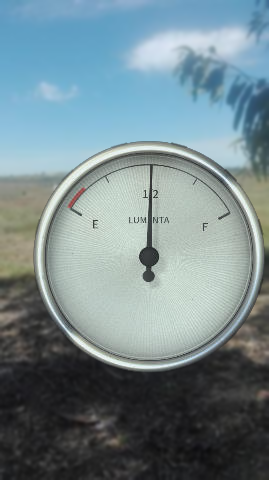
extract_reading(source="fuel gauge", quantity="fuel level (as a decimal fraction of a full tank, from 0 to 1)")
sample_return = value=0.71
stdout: value=0.5
